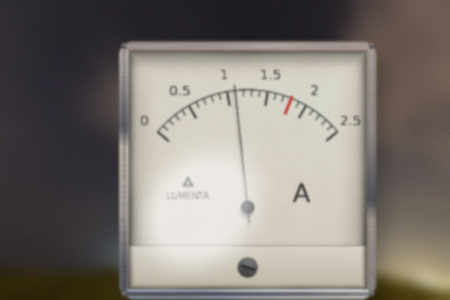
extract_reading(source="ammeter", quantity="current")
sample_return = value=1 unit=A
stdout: value=1.1 unit=A
